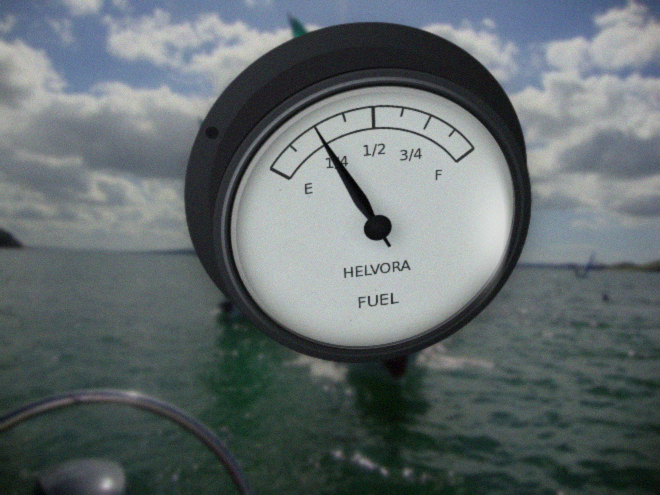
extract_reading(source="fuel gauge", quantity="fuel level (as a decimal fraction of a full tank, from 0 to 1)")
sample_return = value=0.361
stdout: value=0.25
